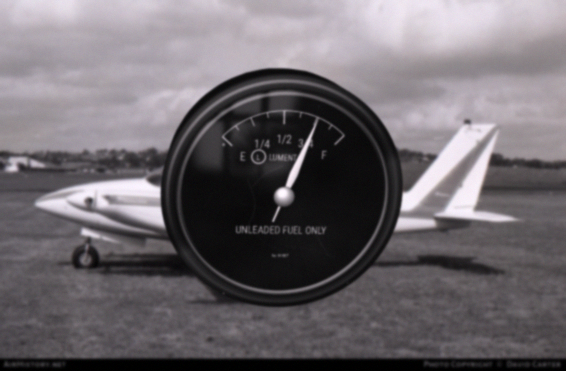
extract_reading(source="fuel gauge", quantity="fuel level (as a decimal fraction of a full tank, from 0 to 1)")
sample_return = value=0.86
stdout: value=0.75
